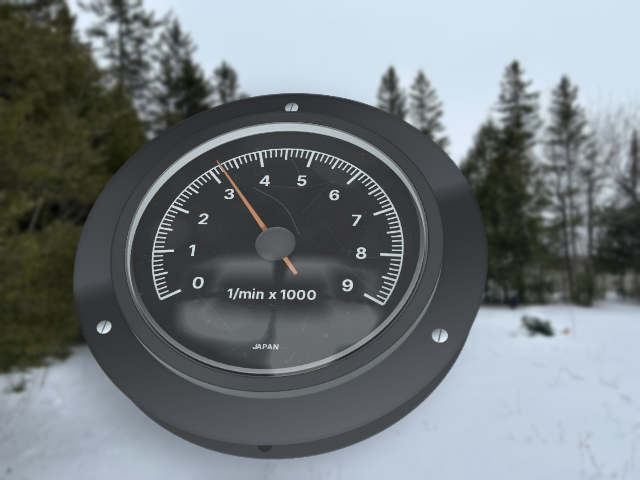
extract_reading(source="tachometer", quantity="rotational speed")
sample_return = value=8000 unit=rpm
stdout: value=3200 unit=rpm
